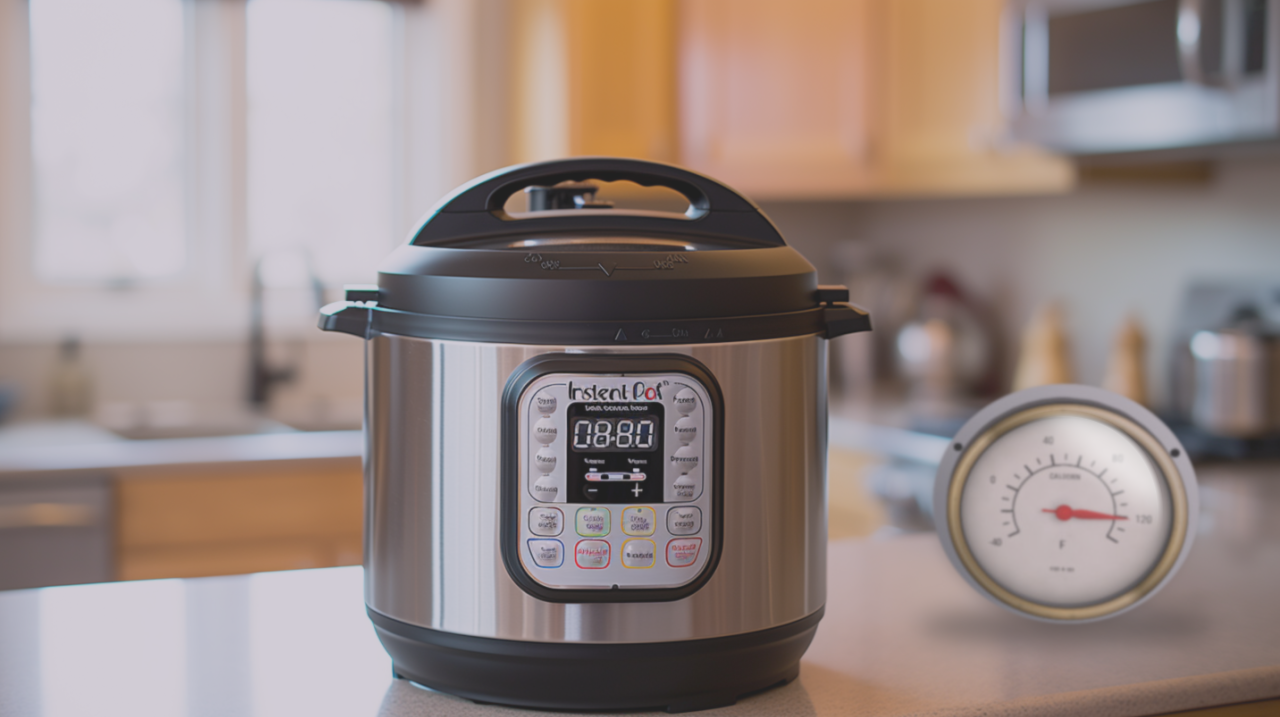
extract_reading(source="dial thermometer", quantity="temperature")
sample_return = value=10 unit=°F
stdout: value=120 unit=°F
